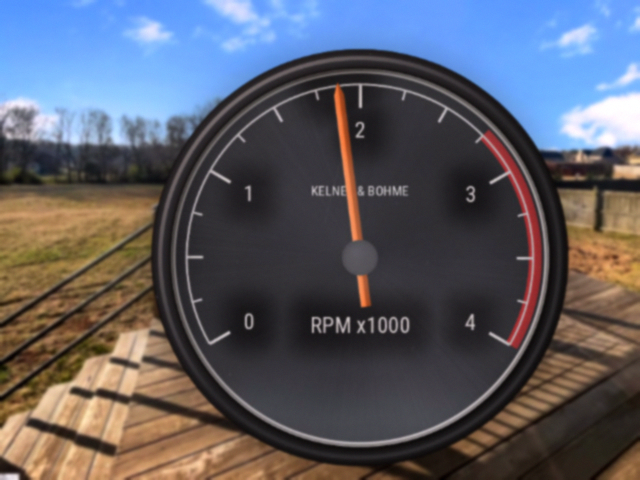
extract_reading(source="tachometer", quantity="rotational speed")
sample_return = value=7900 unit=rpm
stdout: value=1875 unit=rpm
